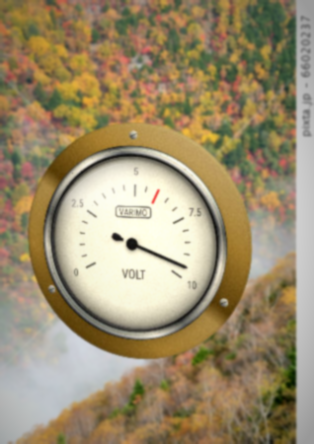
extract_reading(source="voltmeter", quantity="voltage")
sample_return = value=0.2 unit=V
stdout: value=9.5 unit=V
